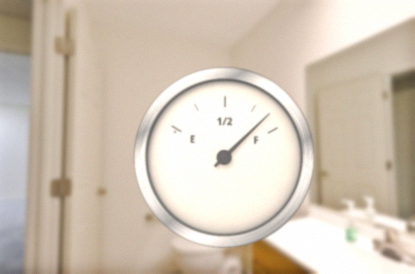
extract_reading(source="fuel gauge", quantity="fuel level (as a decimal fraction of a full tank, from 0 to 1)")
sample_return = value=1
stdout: value=0.875
